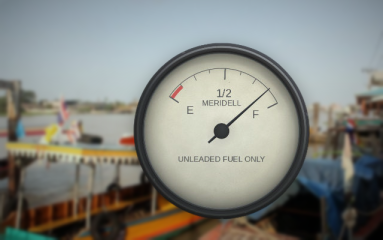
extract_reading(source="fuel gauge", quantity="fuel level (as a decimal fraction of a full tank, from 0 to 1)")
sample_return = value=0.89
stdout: value=0.875
